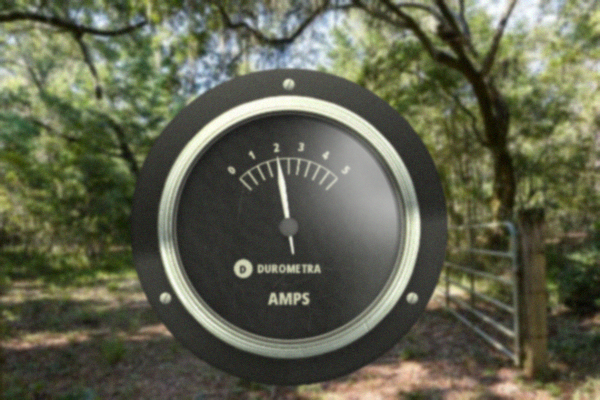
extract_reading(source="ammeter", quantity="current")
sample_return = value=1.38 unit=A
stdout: value=2 unit=A
